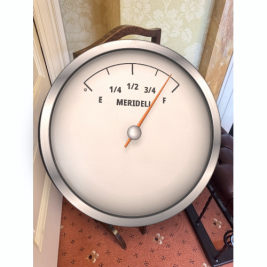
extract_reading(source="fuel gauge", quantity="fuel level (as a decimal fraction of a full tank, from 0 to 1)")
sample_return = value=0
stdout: value=0.875
